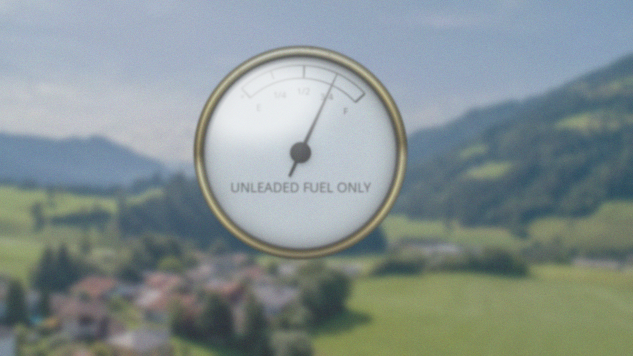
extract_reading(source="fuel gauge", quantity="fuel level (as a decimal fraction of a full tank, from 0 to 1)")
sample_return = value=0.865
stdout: value=0.75
